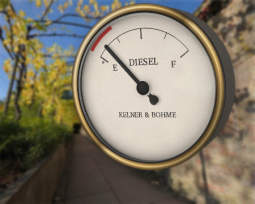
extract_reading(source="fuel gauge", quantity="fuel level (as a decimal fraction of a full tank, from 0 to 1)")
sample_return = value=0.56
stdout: value=0.125
